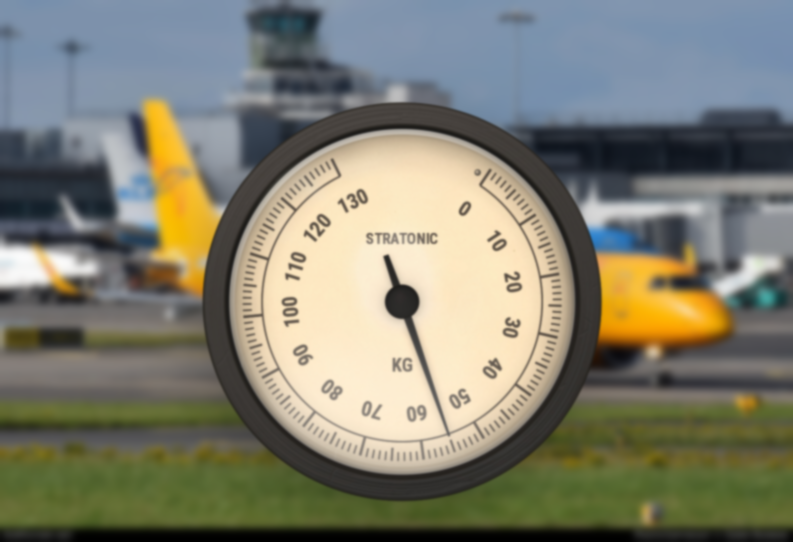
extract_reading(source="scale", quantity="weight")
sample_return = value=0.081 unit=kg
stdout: value=55 unit=kg
